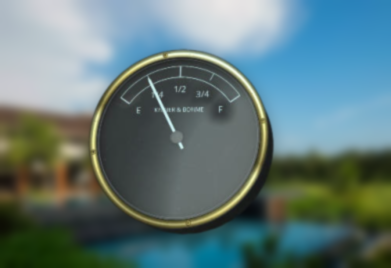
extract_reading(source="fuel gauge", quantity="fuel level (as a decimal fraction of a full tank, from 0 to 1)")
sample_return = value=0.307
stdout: value=0.25
